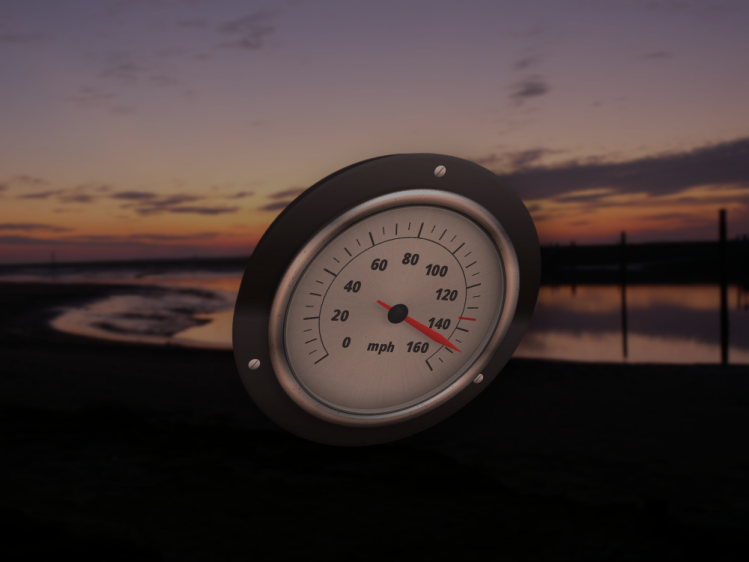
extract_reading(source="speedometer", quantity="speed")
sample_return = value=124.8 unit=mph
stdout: value=147.5 unit=mph
